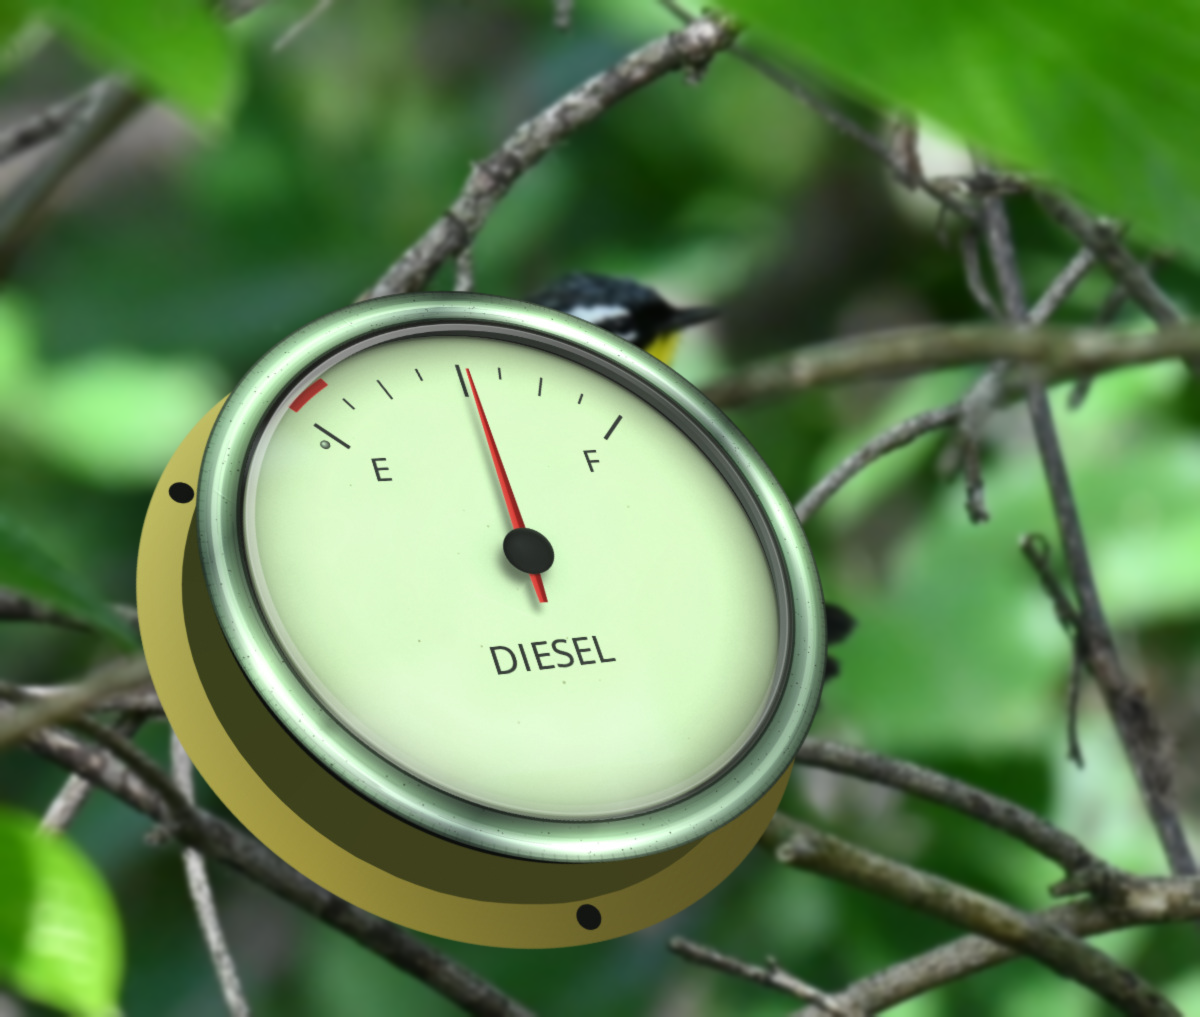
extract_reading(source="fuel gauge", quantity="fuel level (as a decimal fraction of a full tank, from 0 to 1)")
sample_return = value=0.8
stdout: value=0.5
